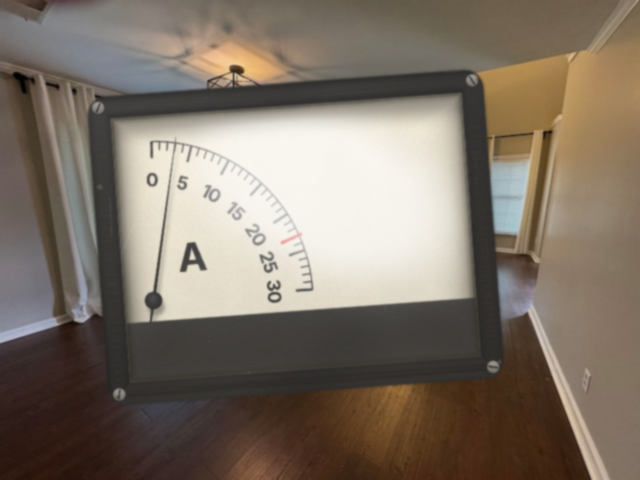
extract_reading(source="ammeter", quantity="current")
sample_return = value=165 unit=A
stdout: value=3 unit=A
